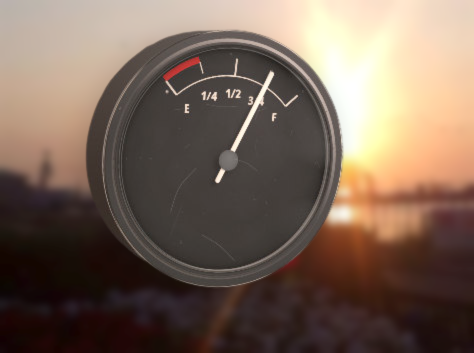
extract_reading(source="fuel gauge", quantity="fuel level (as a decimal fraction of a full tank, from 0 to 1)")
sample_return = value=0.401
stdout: value=0.75
